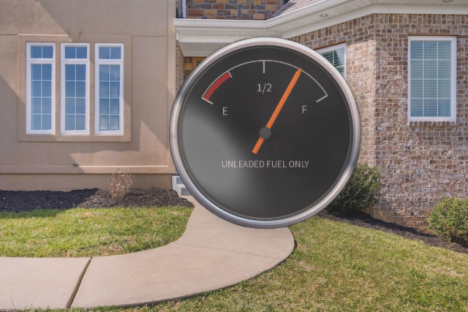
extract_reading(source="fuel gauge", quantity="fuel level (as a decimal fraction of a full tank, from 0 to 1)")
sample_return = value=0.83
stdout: value=0.75
